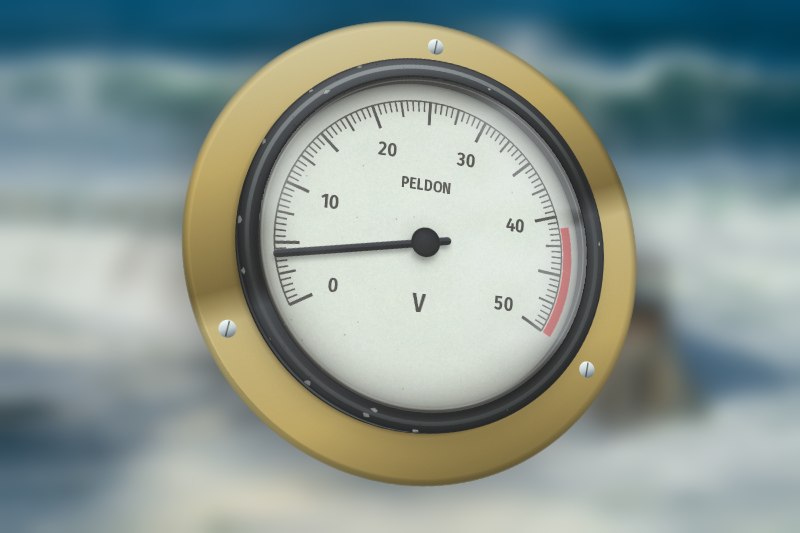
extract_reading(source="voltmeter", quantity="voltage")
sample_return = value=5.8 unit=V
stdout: value=4 unit=V
